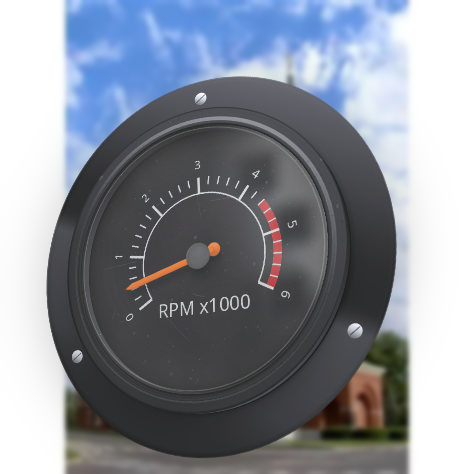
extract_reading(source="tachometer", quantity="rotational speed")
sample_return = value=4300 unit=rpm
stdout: value=400 unit=rpm
